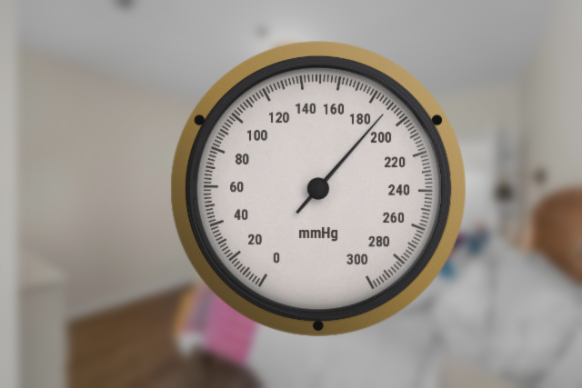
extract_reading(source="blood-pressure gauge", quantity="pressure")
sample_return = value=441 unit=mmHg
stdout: value=190 unit=mmHg
